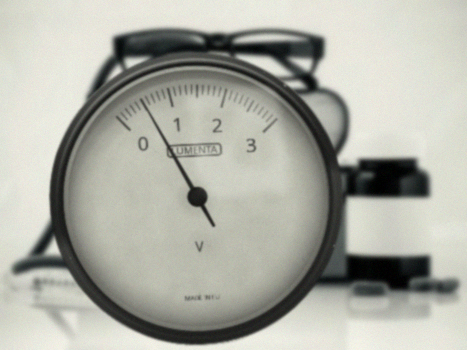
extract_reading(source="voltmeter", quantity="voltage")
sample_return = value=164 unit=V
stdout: value=0.5 unit=V
